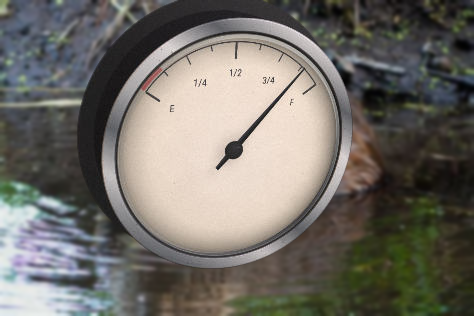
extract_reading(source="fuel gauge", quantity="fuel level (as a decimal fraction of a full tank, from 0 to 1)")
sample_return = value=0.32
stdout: value=0.875
